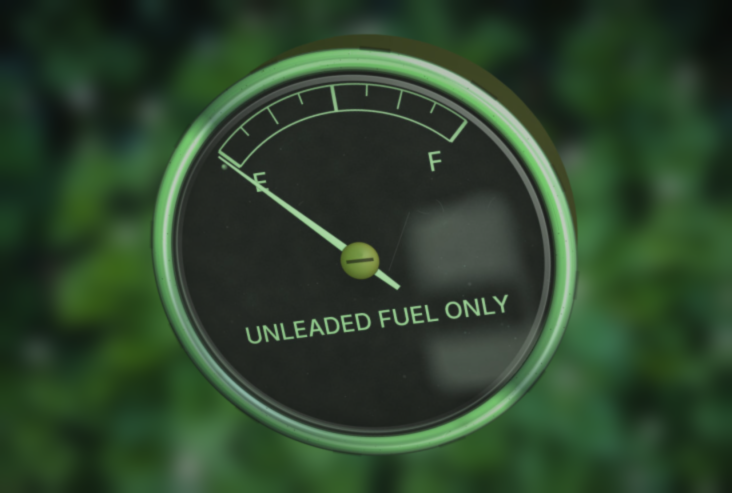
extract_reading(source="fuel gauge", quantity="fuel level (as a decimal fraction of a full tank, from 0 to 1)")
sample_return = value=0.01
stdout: value=0
